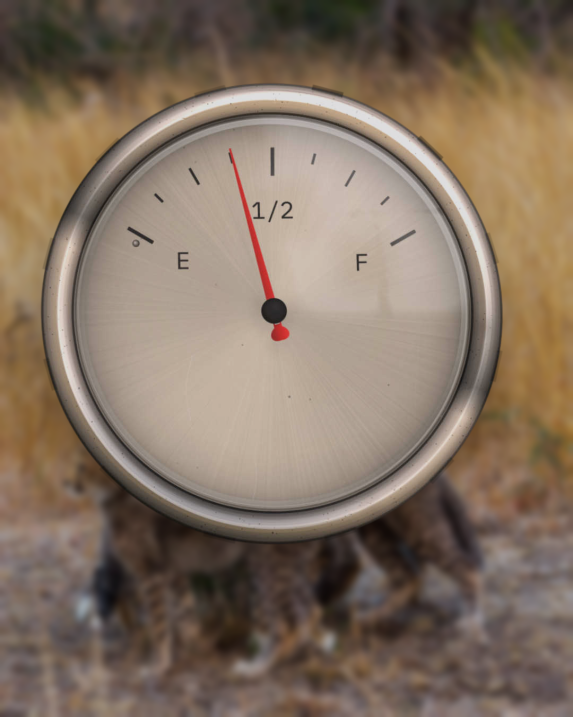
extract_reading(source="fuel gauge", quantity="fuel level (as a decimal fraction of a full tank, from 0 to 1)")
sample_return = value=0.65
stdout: value=0.375
